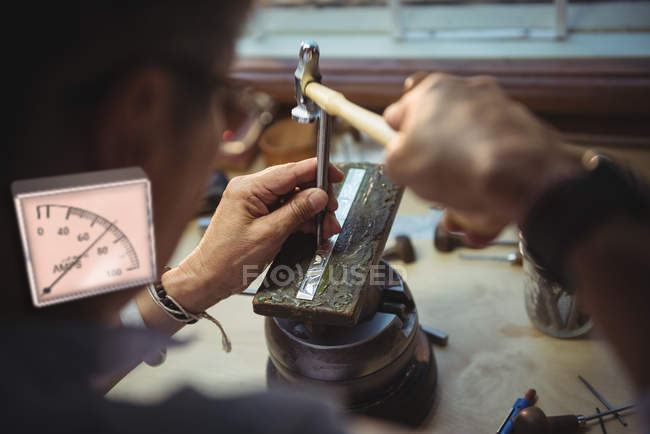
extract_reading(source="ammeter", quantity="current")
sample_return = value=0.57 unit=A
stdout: value=70 unit=A
